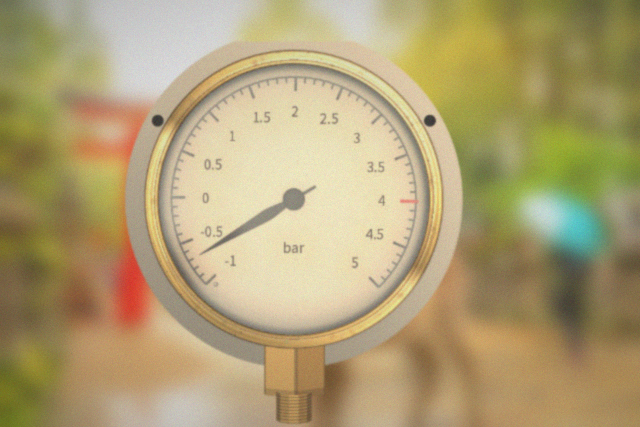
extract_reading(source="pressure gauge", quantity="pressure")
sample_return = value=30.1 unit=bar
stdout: value=-0.7 unit=bar
